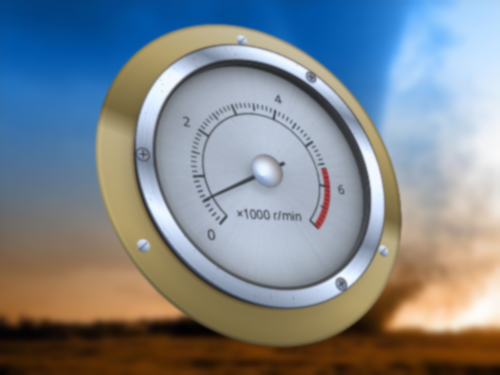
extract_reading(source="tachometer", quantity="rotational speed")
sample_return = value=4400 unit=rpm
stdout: value=500 unit=rpm
